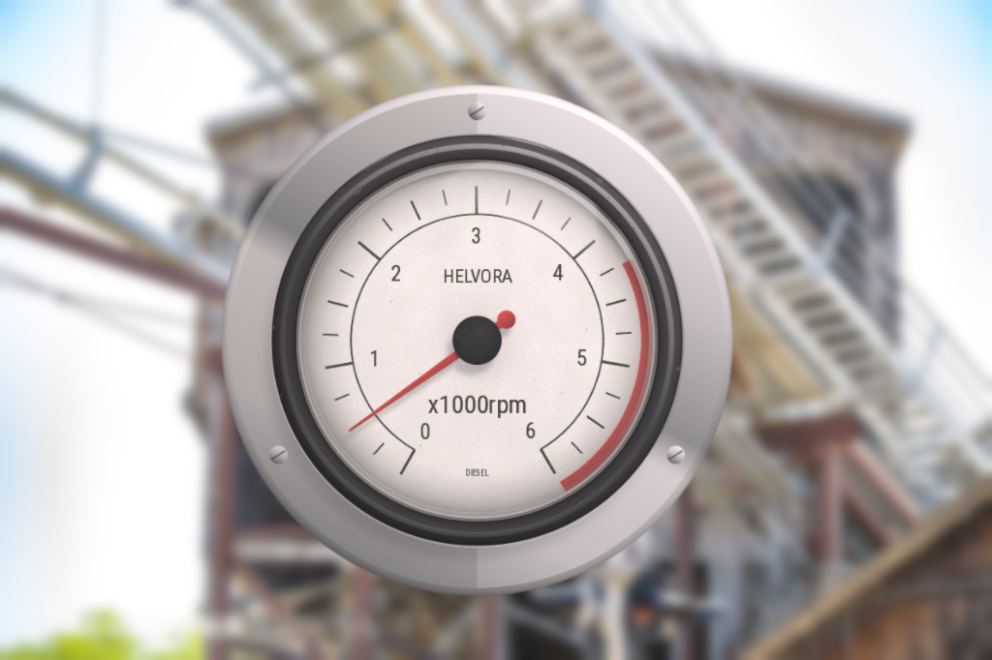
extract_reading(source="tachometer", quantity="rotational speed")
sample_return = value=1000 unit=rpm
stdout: value=500 unit=rpm
